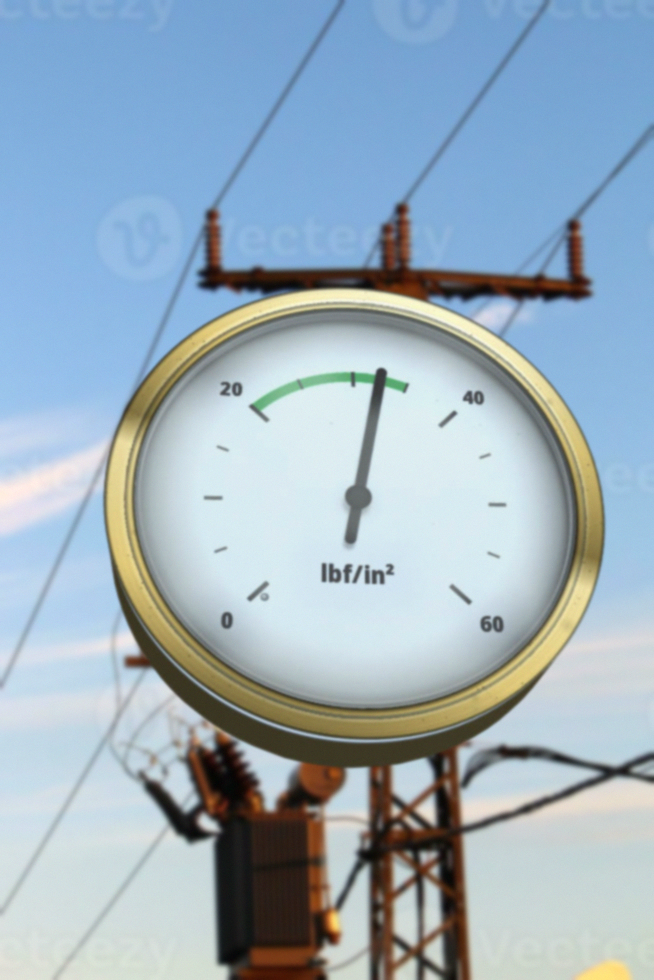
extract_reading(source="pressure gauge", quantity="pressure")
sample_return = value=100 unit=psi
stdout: value=32.5 unit=psi
